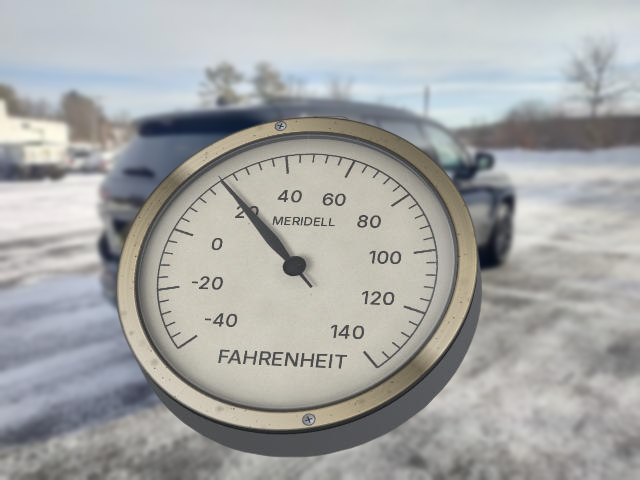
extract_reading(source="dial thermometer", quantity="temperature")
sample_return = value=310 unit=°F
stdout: value=20 unit=°F
